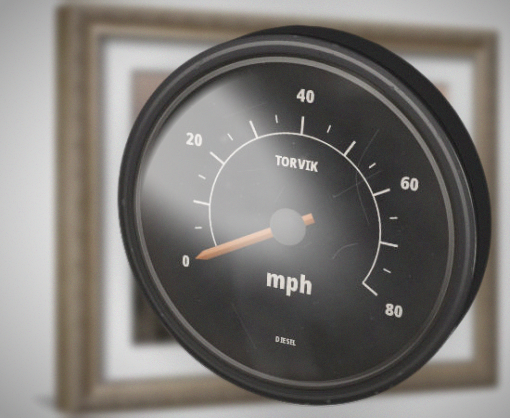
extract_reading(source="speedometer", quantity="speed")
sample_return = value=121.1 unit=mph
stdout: value=0 unit=mph
